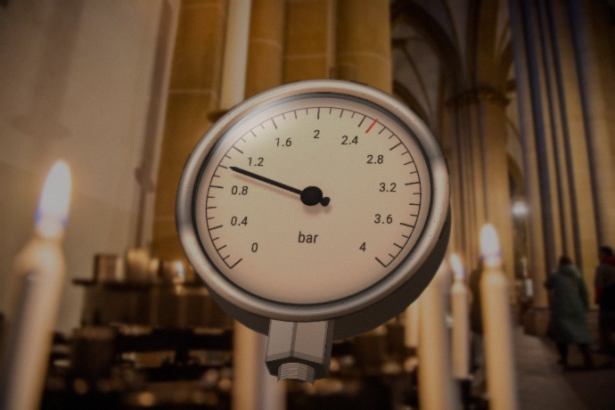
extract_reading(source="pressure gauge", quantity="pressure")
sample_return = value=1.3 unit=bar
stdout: value=1 unit=bar
